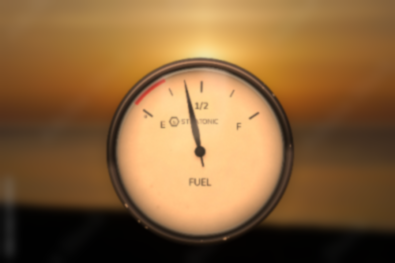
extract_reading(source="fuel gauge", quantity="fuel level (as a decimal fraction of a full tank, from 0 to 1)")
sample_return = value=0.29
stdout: value=0.375
